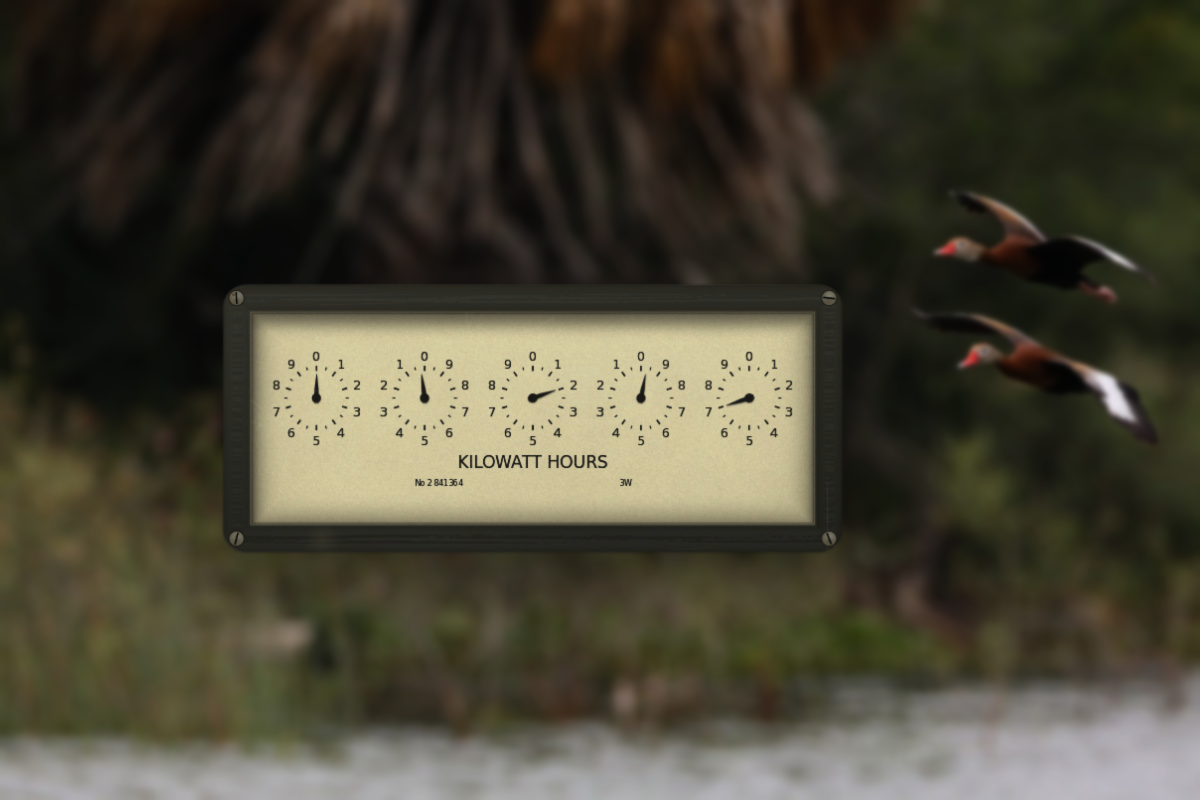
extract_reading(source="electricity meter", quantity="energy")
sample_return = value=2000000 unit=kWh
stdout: value=197 unit=kWh
